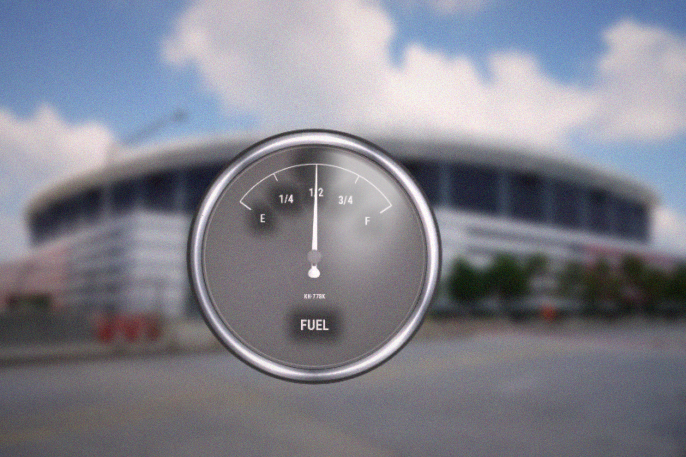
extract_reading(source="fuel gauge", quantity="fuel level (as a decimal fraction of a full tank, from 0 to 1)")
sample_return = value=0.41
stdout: value=0.5
